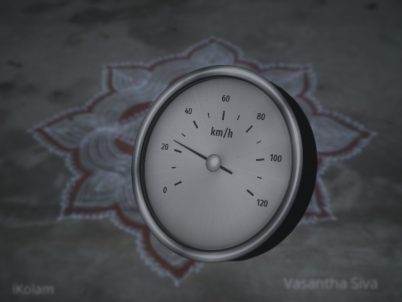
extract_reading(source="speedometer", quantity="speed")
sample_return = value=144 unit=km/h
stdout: value=25 unit=km/h
